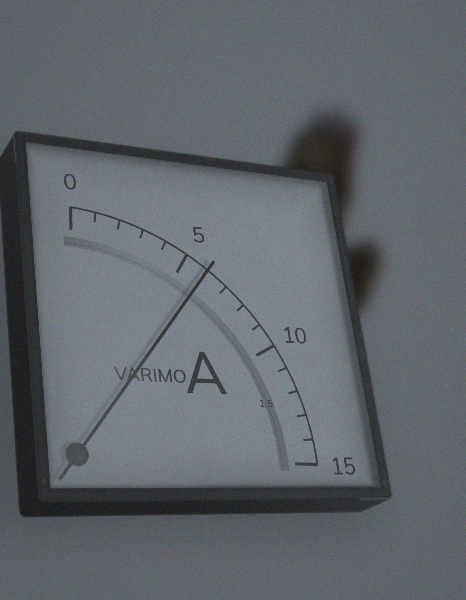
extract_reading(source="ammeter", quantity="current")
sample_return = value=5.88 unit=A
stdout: value=6 unit=A
